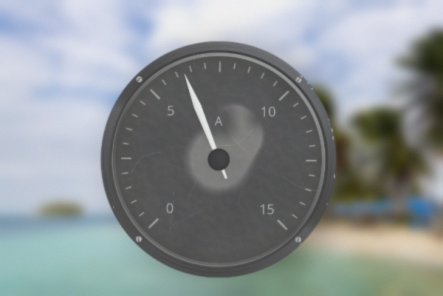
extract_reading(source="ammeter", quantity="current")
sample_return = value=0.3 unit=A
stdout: value=6.25 unit=A
